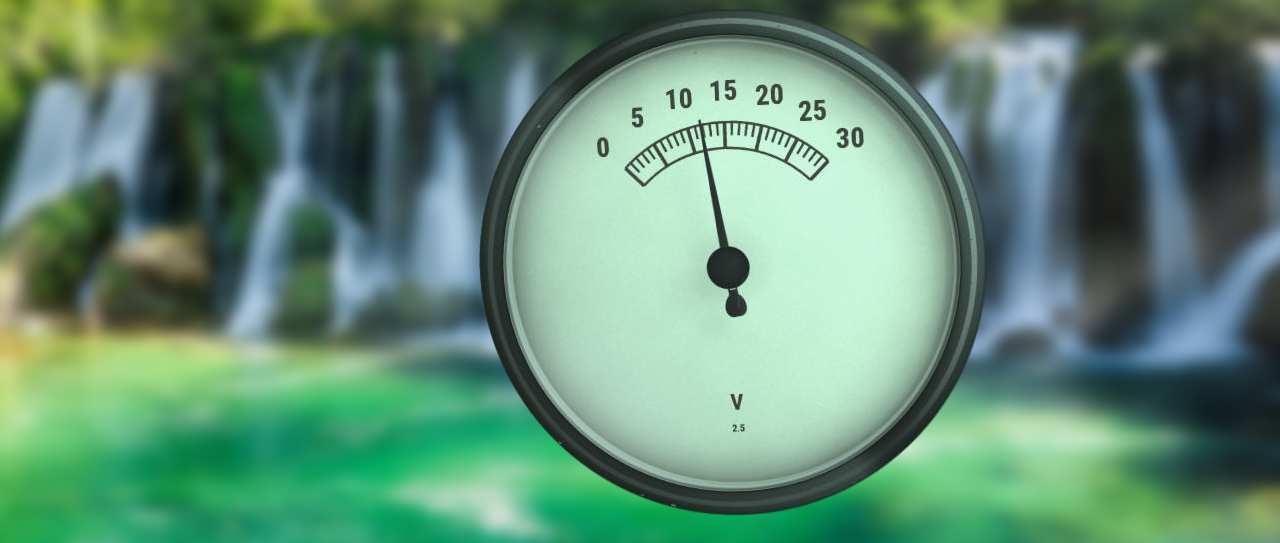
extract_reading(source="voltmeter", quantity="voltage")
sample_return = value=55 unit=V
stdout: value=12 unit=V
